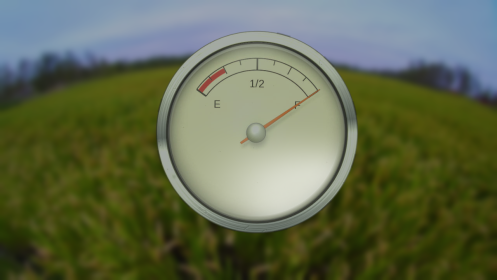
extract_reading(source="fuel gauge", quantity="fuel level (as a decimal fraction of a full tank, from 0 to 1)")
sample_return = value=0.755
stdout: value=1
